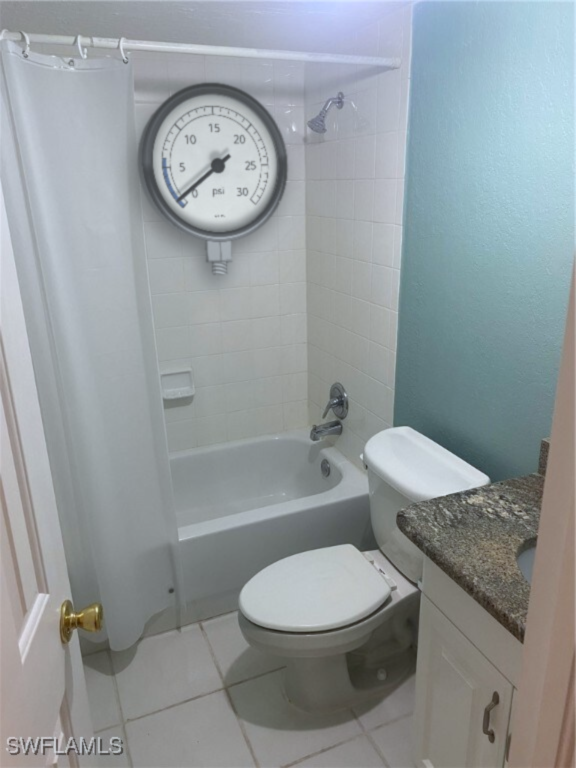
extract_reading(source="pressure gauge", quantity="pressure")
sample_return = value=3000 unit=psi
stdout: value=1 unit=psi
